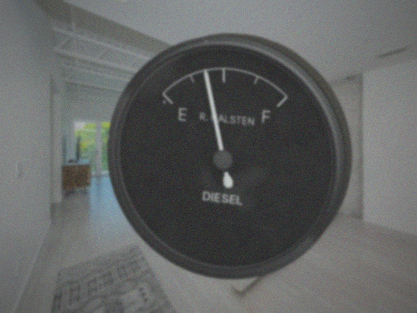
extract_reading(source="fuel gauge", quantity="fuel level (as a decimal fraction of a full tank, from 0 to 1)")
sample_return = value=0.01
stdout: value=0.375
